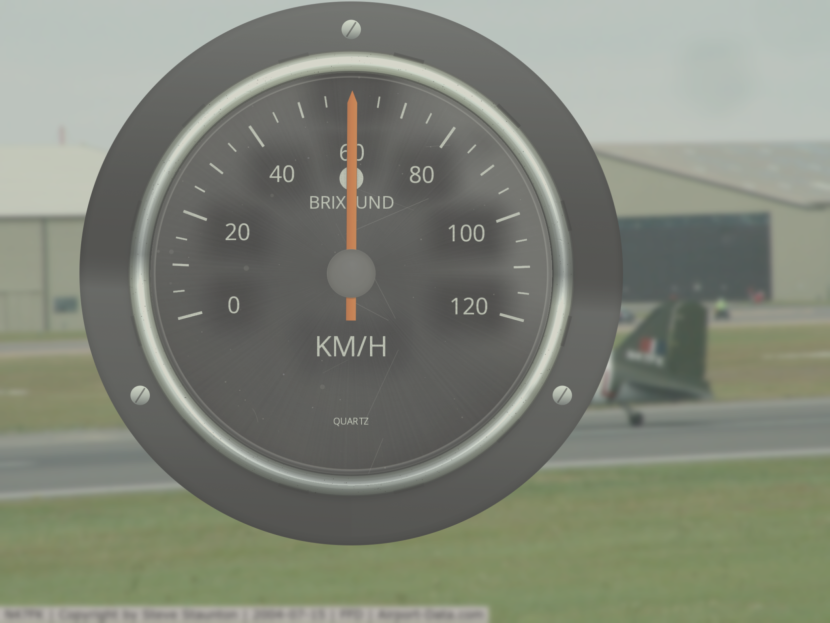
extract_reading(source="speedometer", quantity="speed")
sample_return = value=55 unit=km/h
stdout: value=60 unit=km/h
